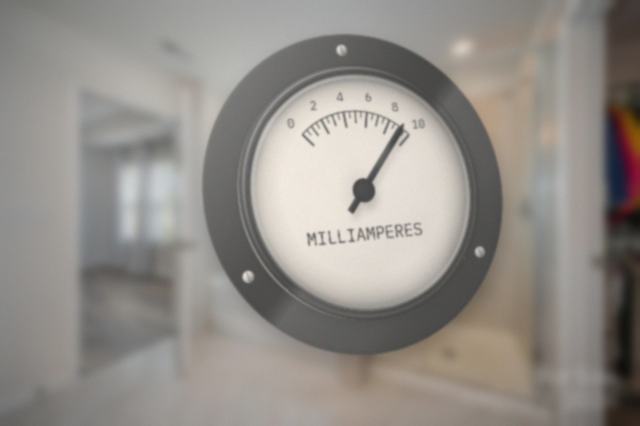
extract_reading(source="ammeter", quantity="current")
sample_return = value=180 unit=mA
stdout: value=9 unit=mA
